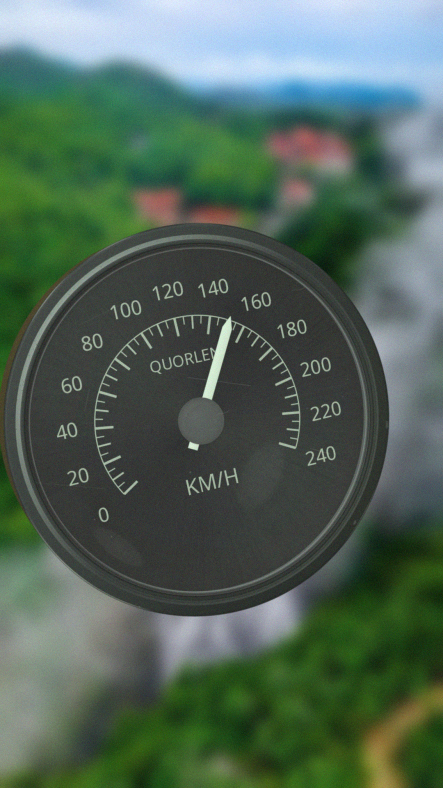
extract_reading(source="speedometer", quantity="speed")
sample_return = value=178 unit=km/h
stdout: value=150 unit=km/h
